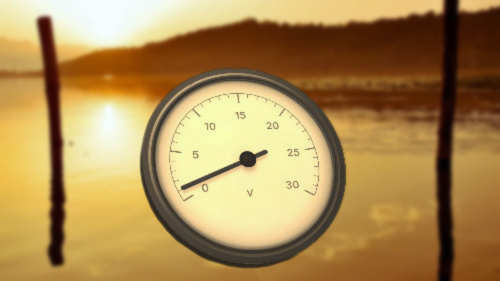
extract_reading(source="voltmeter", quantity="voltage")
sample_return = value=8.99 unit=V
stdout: value=1 unit=V
